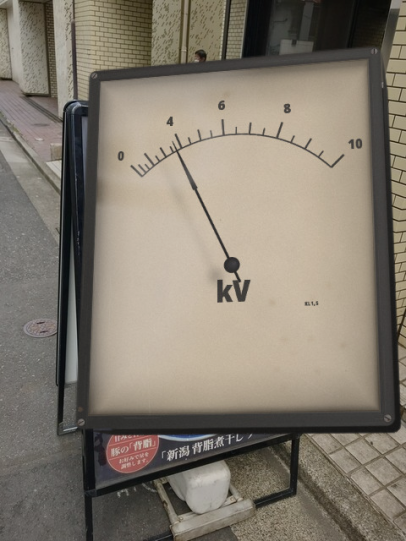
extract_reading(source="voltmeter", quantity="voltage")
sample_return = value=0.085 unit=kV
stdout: value=3.75 unit=kV
